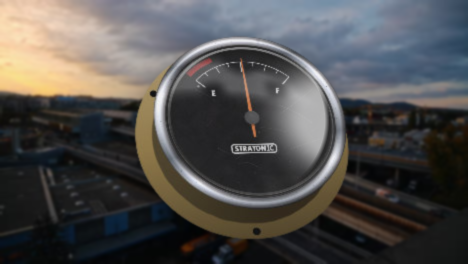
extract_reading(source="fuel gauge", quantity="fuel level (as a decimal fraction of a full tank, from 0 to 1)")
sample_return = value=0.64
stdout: value=0.5
